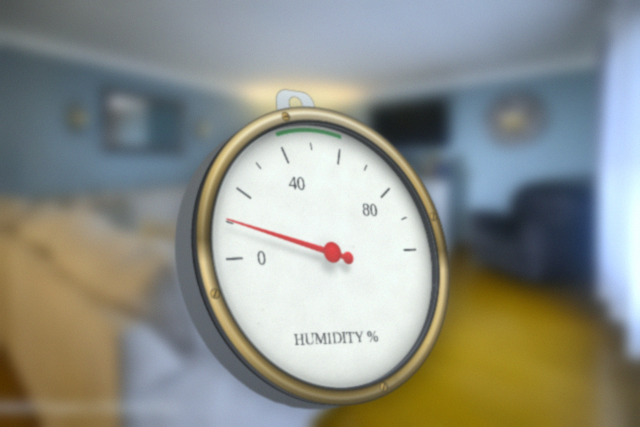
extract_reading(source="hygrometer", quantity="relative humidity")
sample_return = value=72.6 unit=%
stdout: value=10 unit=%
